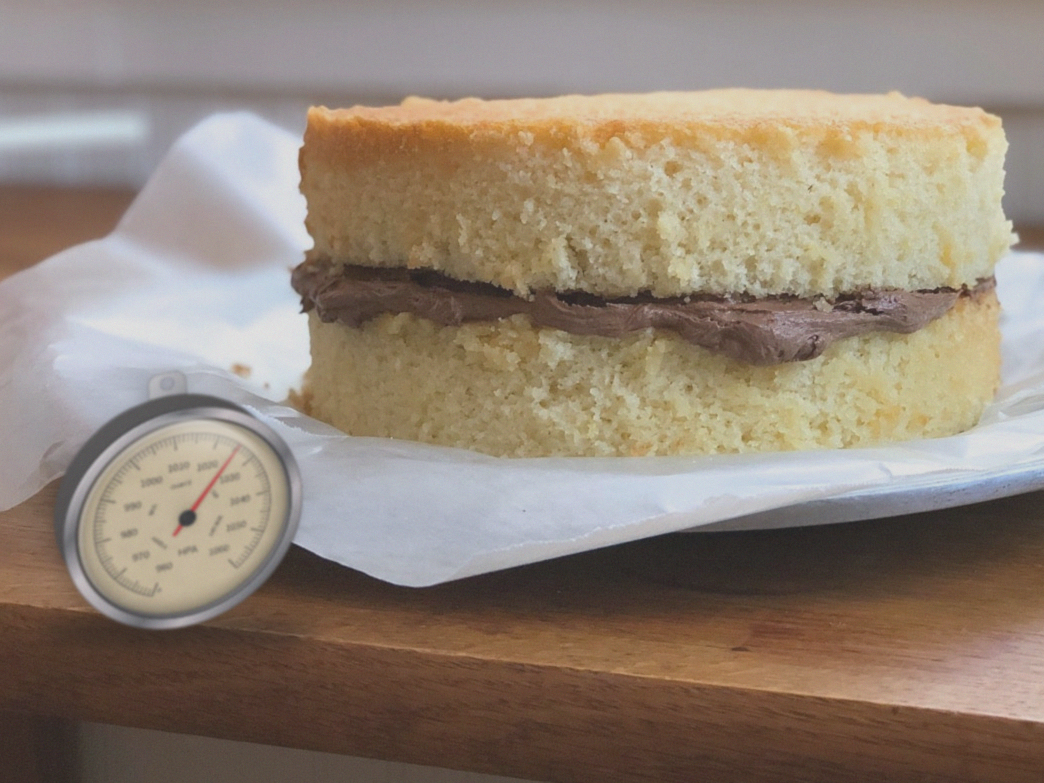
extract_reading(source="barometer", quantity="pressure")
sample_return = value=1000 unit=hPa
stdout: value=1025 unit=hPa
